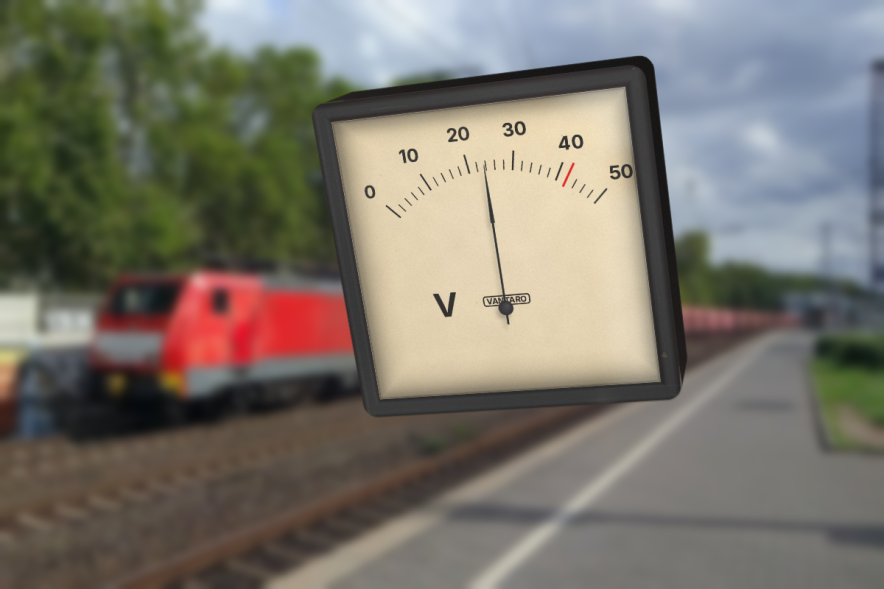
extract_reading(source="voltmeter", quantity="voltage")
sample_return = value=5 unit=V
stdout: value=24 unit=V
